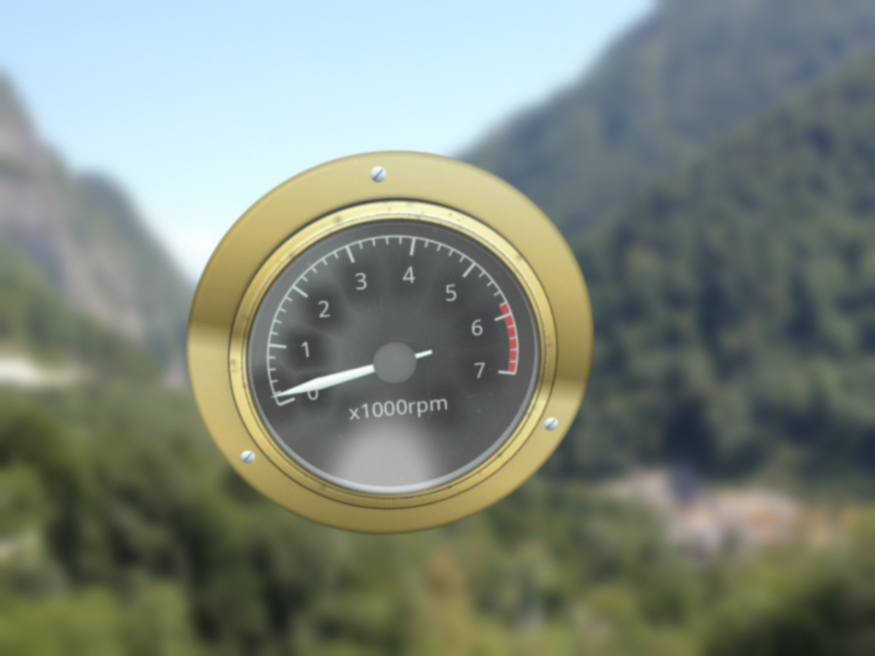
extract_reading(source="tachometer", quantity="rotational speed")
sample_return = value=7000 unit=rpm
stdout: value=200 unit=rpm
